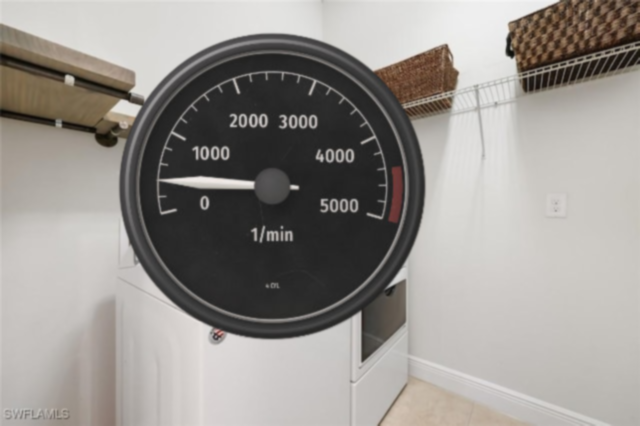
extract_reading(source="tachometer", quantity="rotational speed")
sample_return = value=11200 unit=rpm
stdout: value=400 unit=rpm
